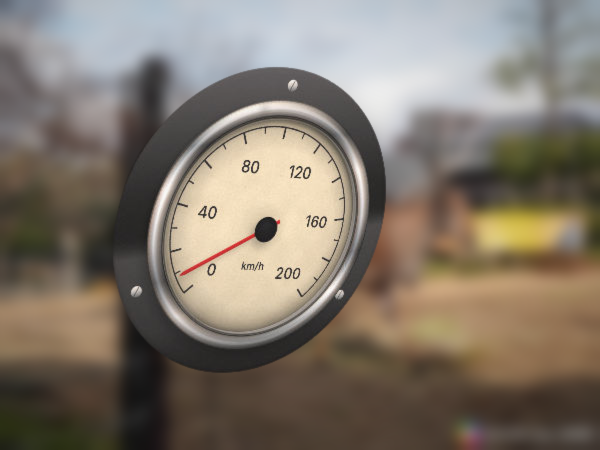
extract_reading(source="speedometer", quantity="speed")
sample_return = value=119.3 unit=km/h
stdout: value=10 unit=km/h
